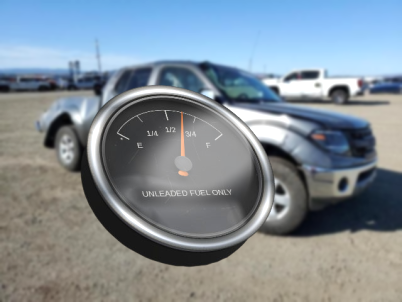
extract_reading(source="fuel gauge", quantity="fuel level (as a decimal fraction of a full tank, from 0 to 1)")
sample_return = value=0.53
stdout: value=0.625
